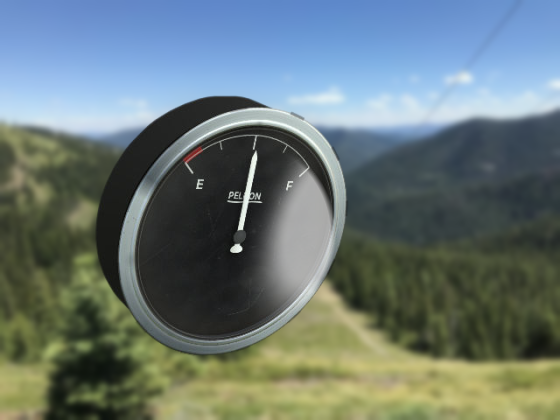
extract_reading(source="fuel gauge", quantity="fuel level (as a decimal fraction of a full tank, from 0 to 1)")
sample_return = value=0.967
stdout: value=0.5
